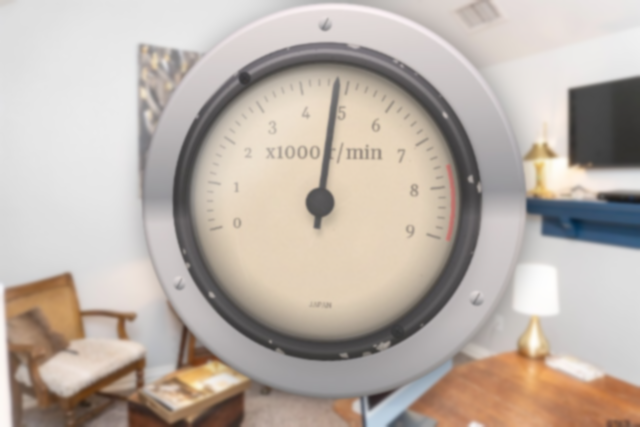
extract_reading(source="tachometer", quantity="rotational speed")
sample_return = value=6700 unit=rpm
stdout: value=4800 unit=rpm
